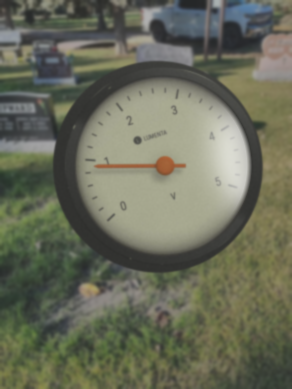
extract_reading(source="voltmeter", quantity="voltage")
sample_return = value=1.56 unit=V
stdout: value=0.9 unit=V
